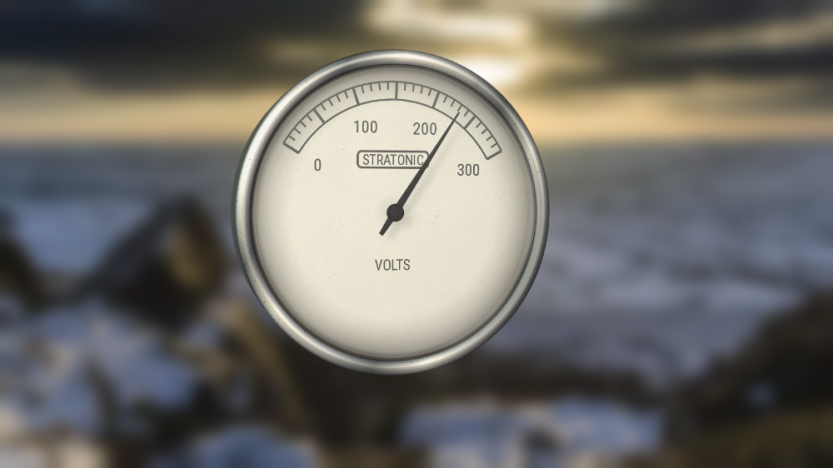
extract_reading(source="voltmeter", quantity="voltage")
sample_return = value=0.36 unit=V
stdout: value=230 unit=V
